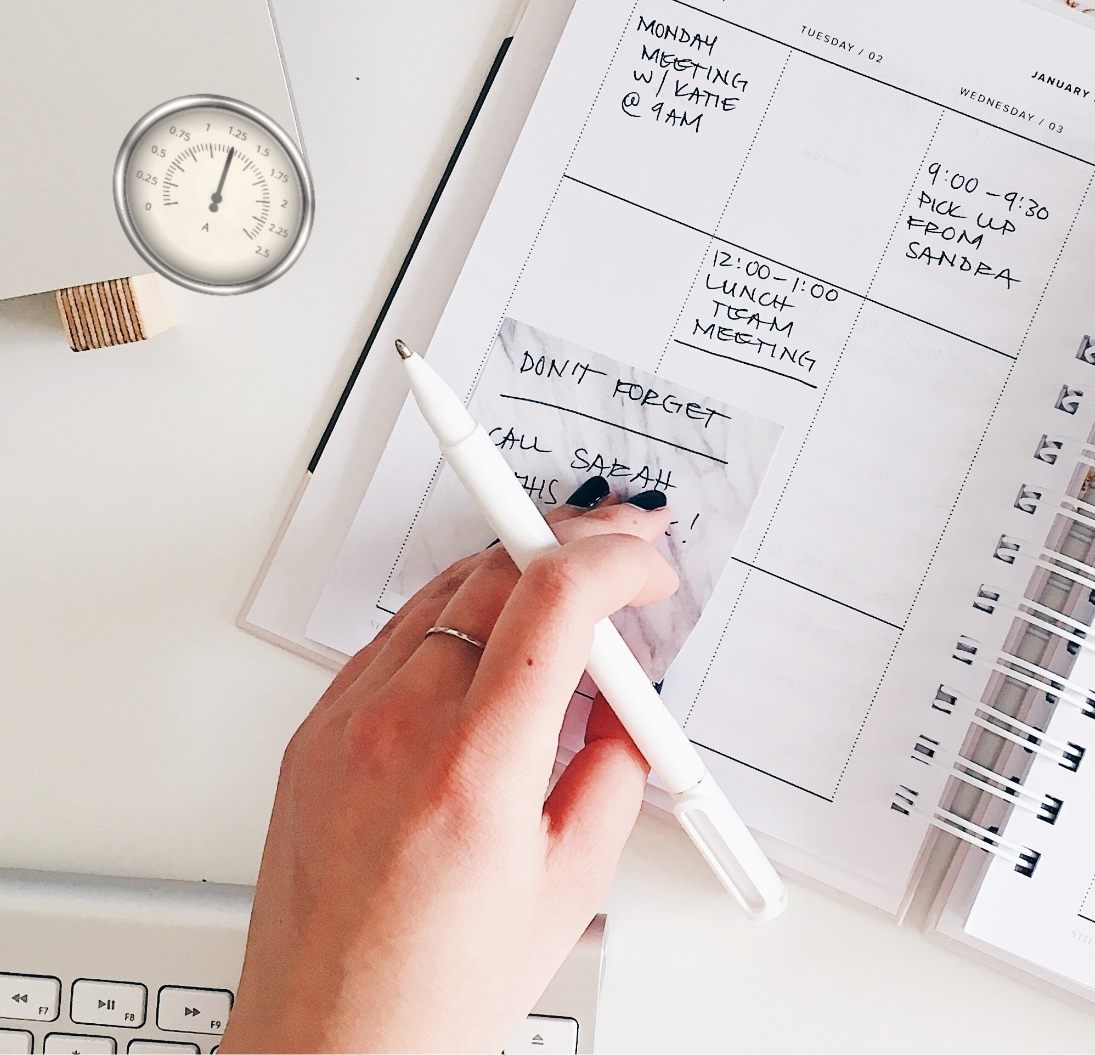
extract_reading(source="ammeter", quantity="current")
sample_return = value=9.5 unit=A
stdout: value=1.25 unit=A
